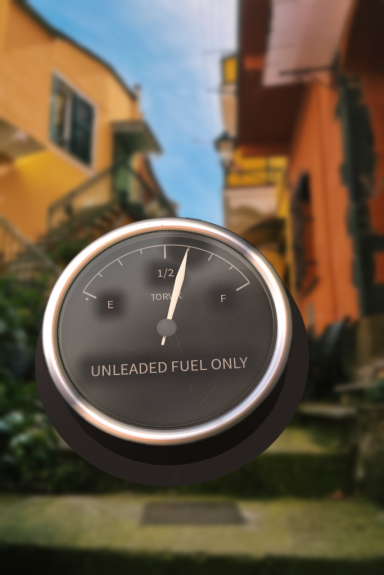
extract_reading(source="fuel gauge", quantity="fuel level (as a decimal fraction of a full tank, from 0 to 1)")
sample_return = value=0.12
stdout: value=0.625
